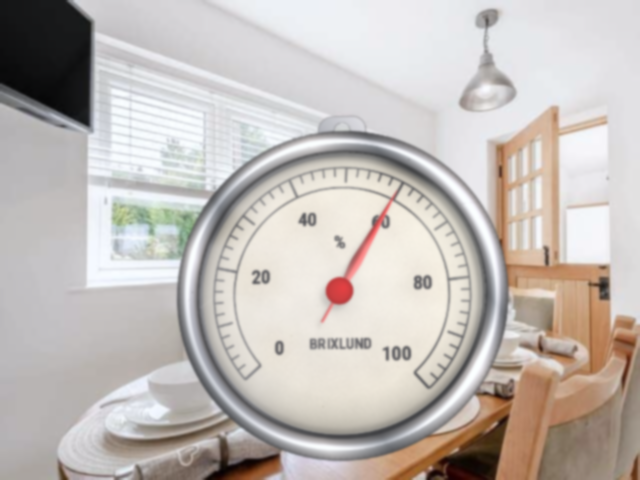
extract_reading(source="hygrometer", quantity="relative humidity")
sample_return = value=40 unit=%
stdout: value=60 unit=%
